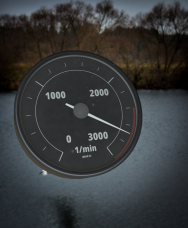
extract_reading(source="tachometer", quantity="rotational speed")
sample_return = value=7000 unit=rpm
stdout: value=2700 unit=rpm
